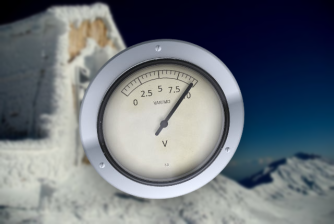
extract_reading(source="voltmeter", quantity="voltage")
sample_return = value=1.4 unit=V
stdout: value=9.5 unit=V
